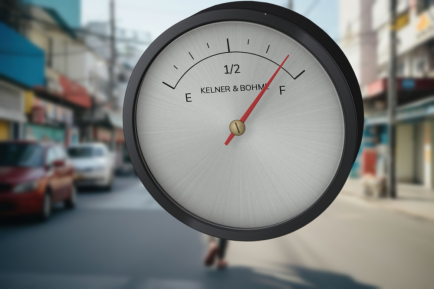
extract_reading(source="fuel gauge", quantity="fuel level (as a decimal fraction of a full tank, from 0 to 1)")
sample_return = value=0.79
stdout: value=0.875
